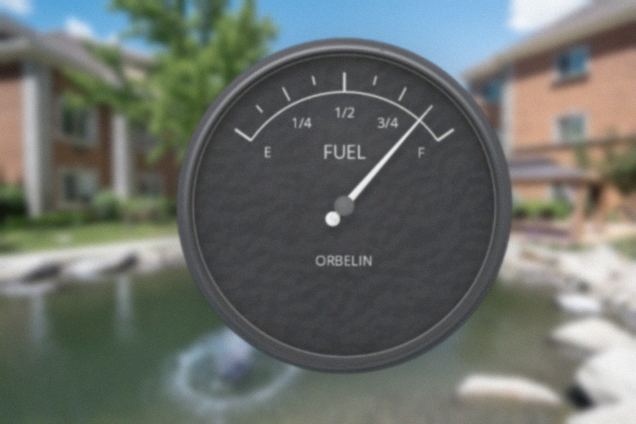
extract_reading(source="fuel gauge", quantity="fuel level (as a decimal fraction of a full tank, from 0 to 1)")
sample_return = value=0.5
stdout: value=0.875
